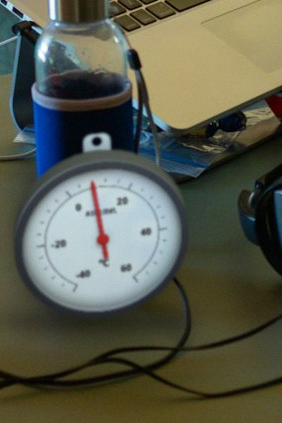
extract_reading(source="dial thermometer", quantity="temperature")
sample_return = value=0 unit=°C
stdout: value=8 unit=°C
